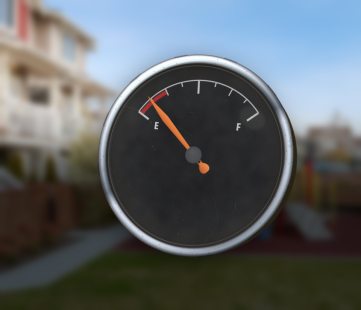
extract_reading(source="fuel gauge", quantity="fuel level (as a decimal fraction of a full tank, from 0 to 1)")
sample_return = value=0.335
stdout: value=0.125
